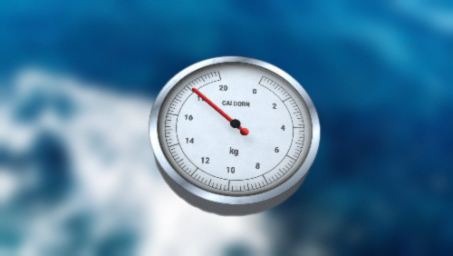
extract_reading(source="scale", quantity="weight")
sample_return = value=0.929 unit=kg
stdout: value=18 unit=kg
